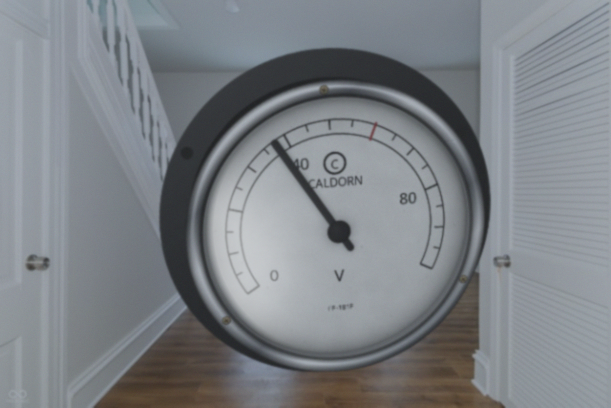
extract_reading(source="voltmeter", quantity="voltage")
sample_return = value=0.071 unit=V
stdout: value=37.5 unit=V
